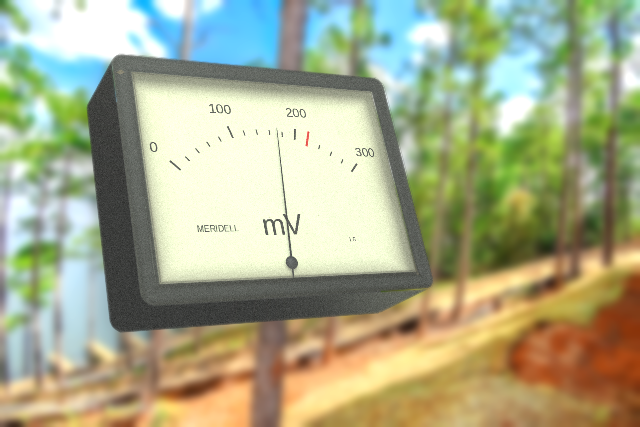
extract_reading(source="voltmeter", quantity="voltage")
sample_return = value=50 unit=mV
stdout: value=170 unit=mV
